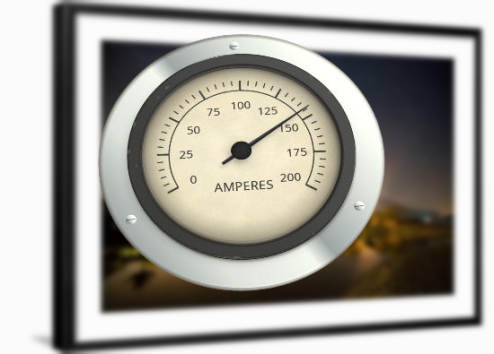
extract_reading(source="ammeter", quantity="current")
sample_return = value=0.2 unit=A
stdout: value=145 unit=A
